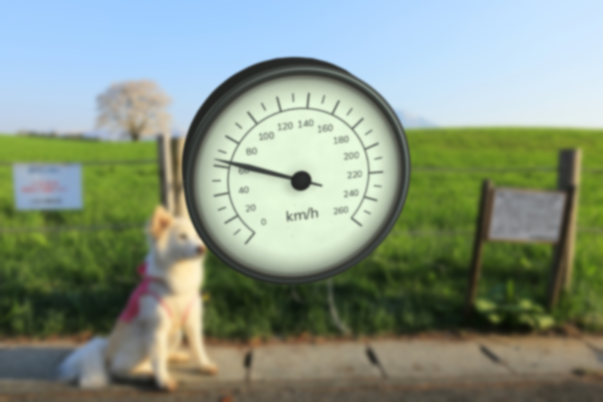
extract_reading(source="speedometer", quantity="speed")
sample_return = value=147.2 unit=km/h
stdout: value=65 unit=km/h
